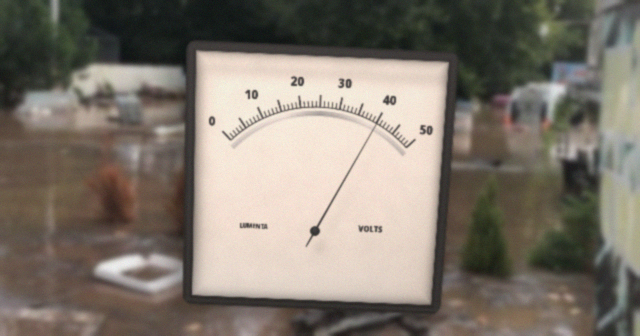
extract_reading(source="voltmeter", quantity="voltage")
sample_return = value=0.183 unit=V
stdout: value=40 unit=V
